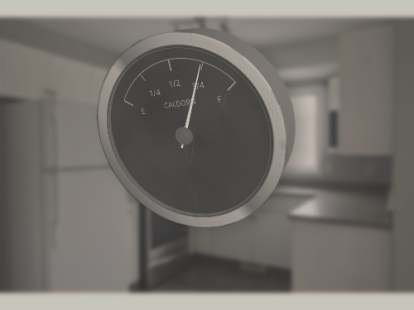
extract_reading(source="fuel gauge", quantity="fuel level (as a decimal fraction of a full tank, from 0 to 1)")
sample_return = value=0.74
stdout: value=0.75
